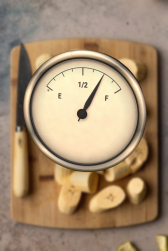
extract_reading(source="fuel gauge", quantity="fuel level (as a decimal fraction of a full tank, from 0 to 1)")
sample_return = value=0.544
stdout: value=0.75
